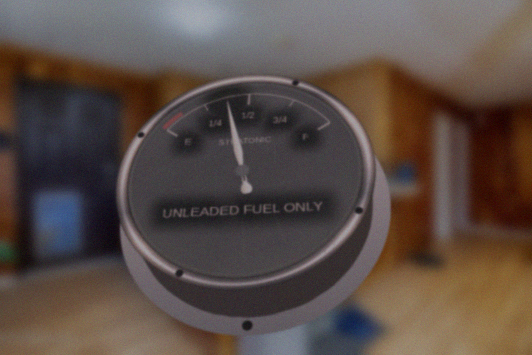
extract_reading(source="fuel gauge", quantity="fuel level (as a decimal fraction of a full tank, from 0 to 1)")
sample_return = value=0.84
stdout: value=0.375
